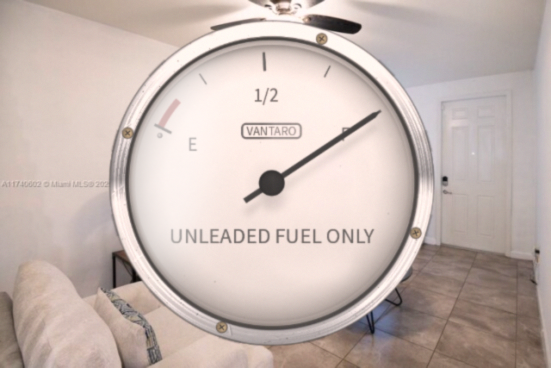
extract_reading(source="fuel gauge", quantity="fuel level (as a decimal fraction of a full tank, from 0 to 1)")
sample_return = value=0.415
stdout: value=1
